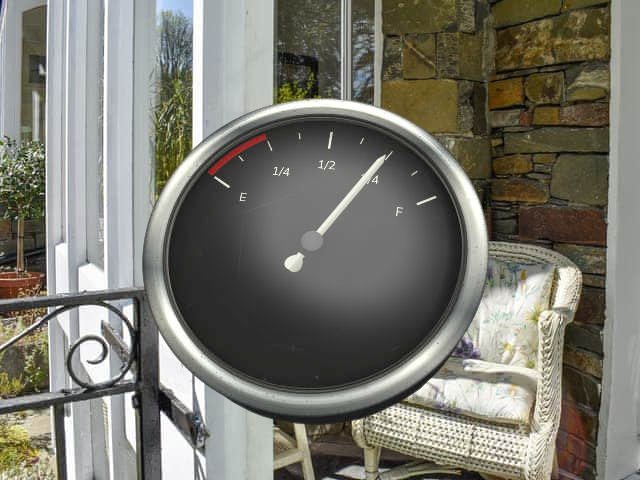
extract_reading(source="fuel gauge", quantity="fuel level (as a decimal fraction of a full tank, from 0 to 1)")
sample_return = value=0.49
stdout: value=0.75
